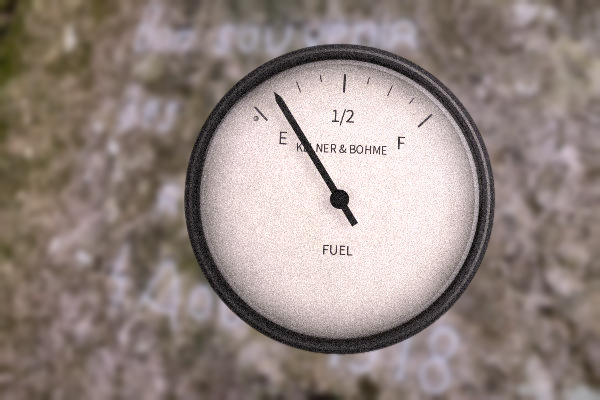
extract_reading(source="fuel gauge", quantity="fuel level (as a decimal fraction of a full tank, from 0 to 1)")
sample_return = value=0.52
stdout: value=0.125
